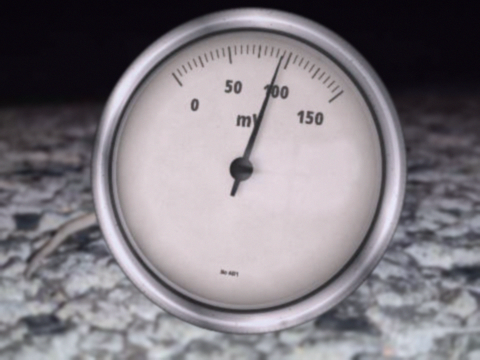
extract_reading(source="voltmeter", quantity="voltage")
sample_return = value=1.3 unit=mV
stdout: value=95 unit=mV
